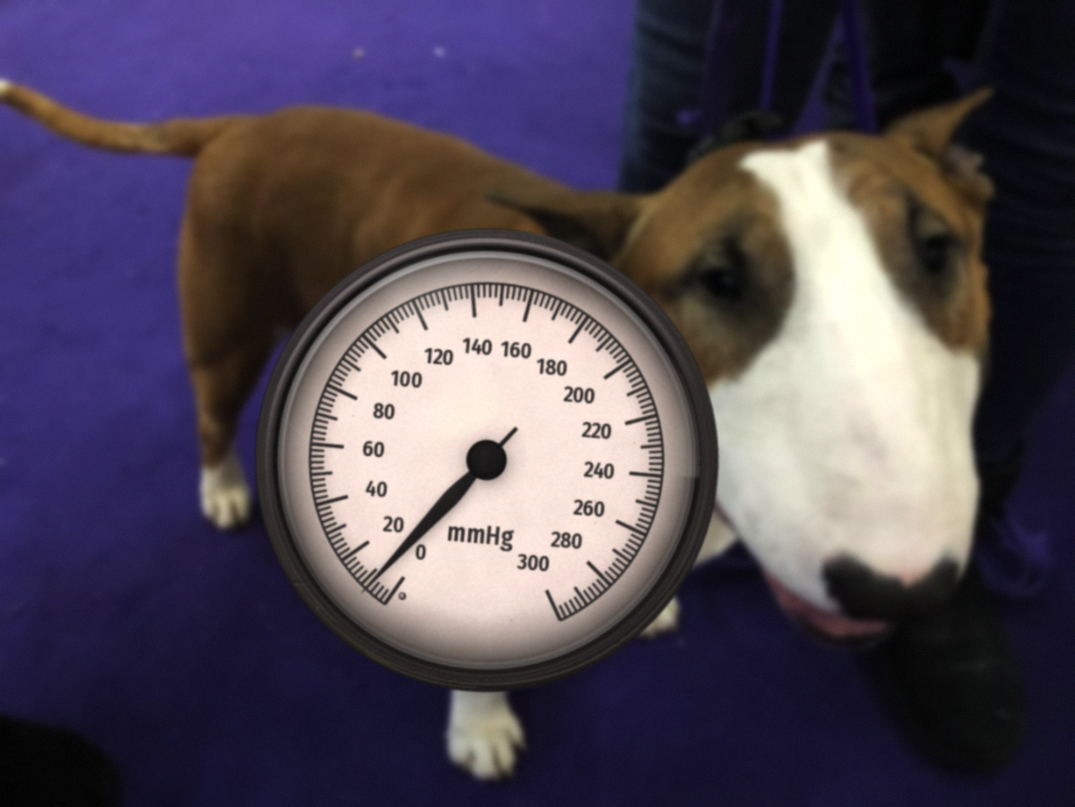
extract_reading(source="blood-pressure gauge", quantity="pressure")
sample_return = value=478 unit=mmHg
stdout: value=8 unit=mmHg
